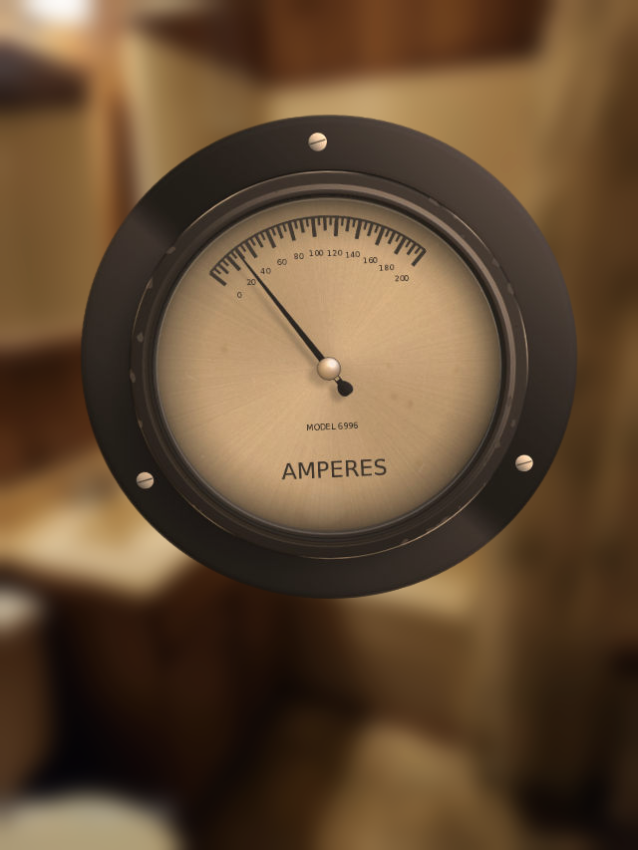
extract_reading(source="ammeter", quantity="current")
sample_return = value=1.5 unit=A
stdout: value=30 unit=A
